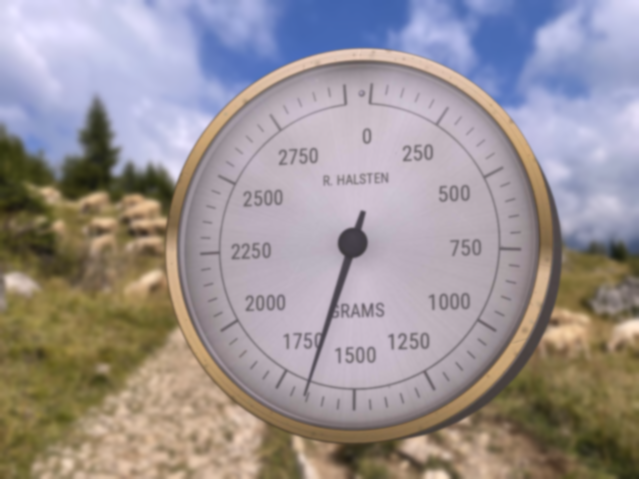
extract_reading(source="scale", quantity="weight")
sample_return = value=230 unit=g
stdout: value=1650 unit=g
